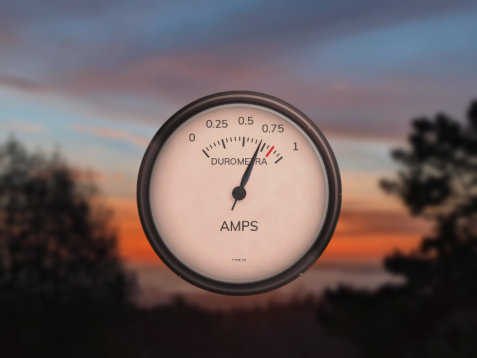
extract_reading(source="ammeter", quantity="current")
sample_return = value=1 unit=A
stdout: value=0.7 unit=A
